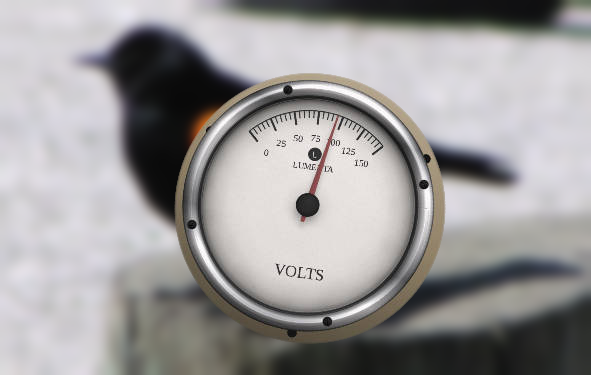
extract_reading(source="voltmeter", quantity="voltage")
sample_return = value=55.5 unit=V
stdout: value=95 unit=V
